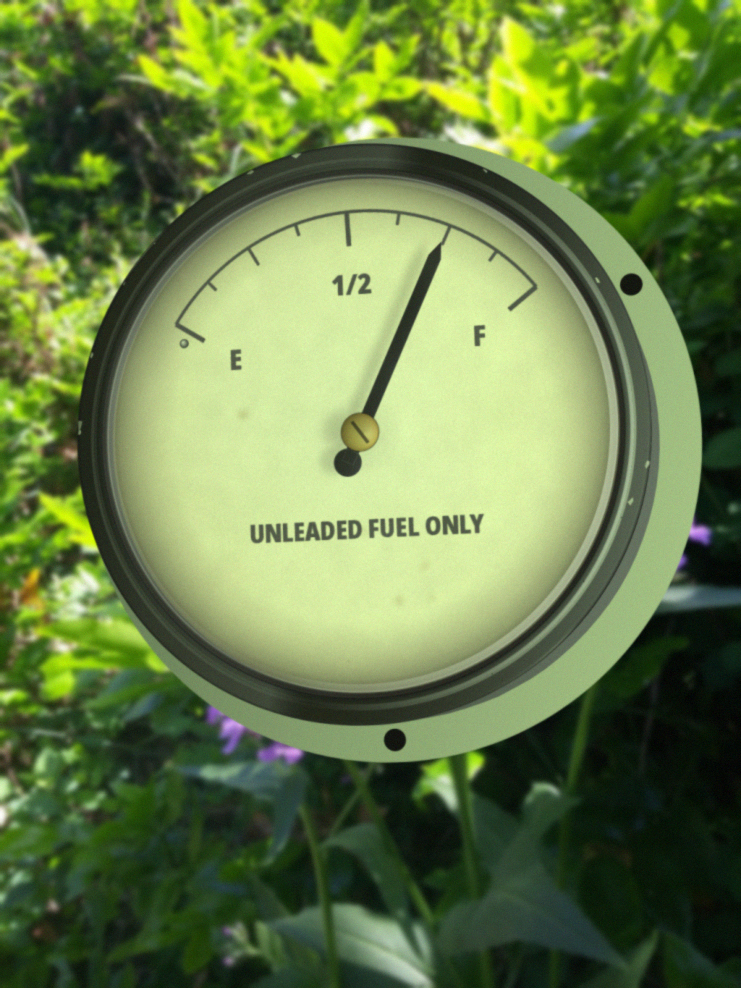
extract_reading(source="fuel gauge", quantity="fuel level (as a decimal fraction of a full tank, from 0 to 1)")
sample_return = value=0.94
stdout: value=0.75
